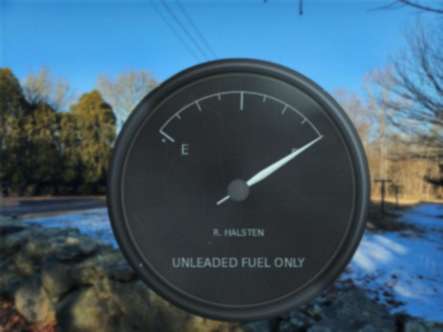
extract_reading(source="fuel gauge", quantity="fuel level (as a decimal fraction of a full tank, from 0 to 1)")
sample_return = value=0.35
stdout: value=1
